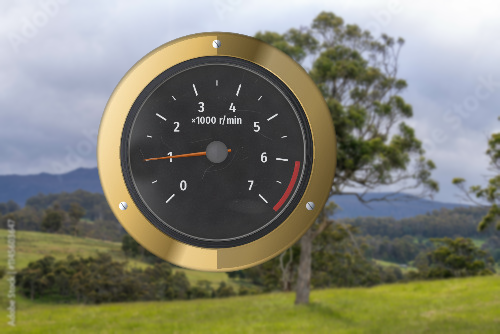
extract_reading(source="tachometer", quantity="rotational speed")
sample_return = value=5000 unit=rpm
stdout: value=1000 unit=rpm
